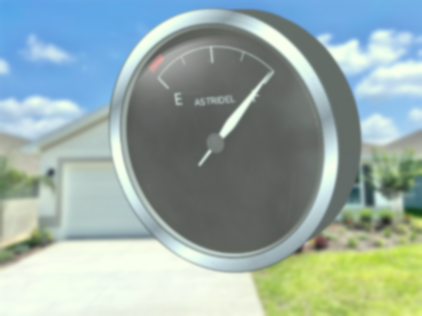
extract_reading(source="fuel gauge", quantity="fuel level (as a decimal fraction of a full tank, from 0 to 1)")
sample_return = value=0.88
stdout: value=1
